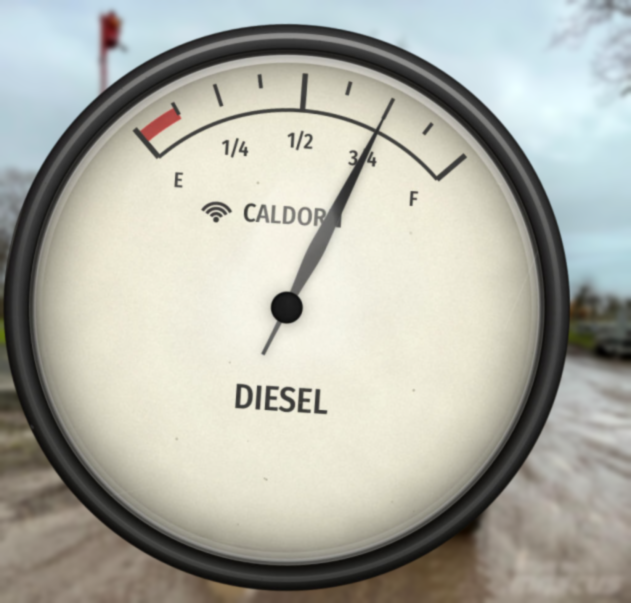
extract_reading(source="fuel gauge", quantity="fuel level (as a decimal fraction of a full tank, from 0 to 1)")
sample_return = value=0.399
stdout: value=0.75
